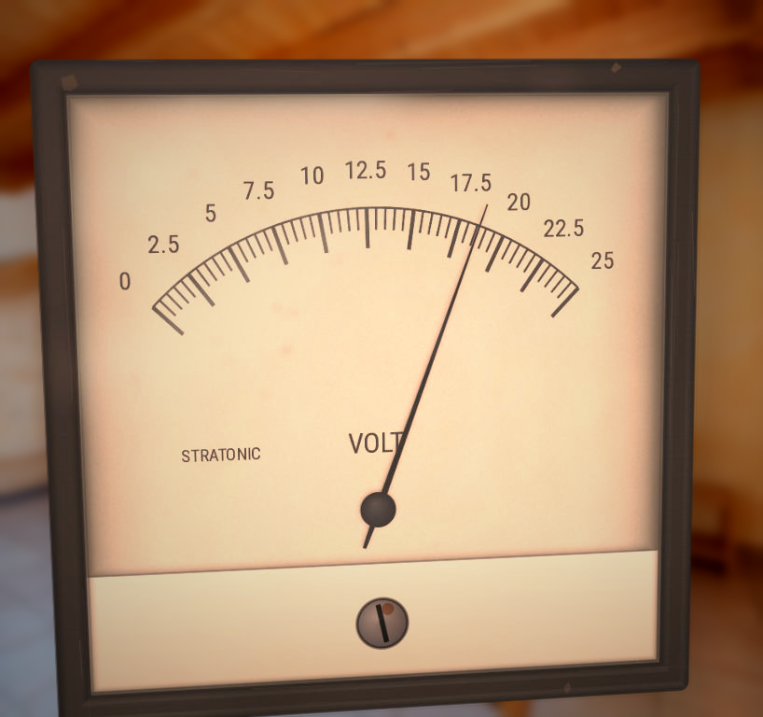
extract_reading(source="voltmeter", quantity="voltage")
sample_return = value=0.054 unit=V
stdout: value=18.5 unit=V
